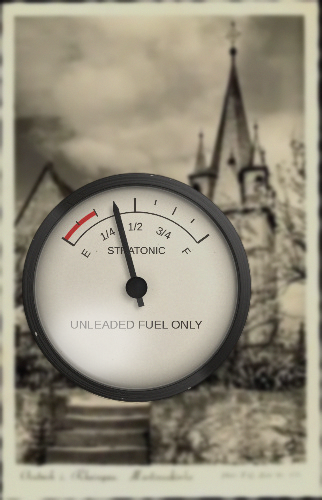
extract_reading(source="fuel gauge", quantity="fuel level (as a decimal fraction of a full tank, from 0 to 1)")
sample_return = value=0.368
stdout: value=0.375
